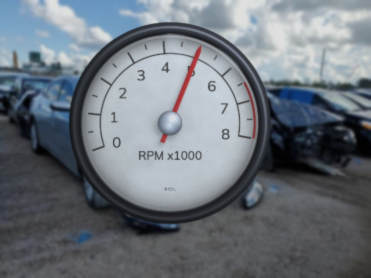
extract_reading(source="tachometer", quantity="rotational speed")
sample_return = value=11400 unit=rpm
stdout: value=5000 unit=rpm
